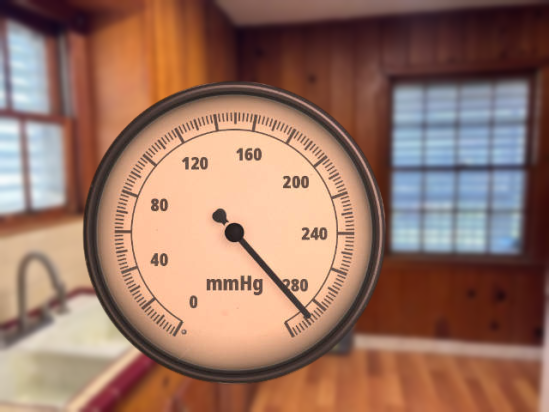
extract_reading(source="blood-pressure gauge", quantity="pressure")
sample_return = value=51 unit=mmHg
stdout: value=288 unit=mmHg
